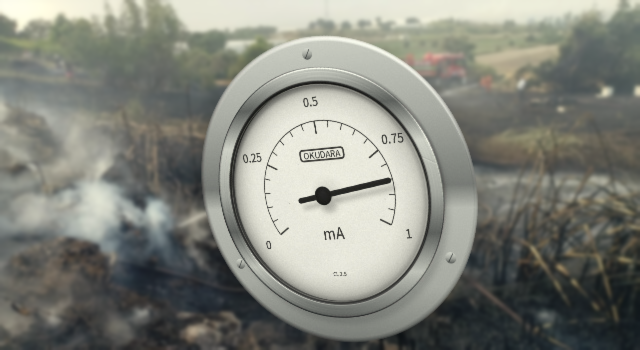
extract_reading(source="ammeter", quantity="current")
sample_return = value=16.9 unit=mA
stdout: value=0.85 unit=mA
